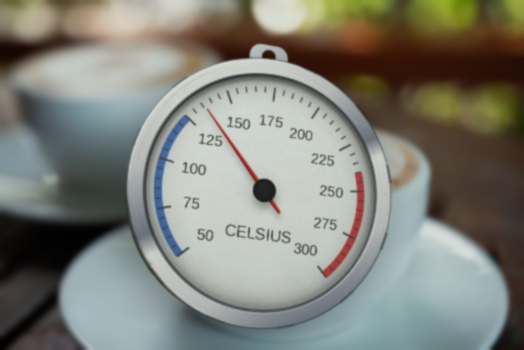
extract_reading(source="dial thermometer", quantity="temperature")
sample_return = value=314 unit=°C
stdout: value=135 unit=°C
